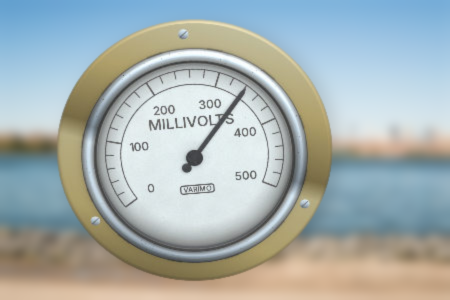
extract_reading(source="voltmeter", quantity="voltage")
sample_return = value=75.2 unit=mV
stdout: value=340 unit=mV
